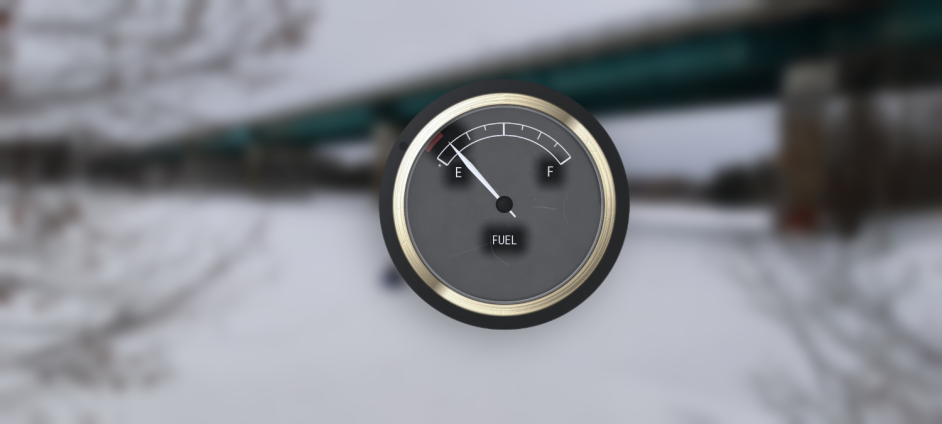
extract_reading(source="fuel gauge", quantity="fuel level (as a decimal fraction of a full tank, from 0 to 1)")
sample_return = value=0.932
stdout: value=0.125
